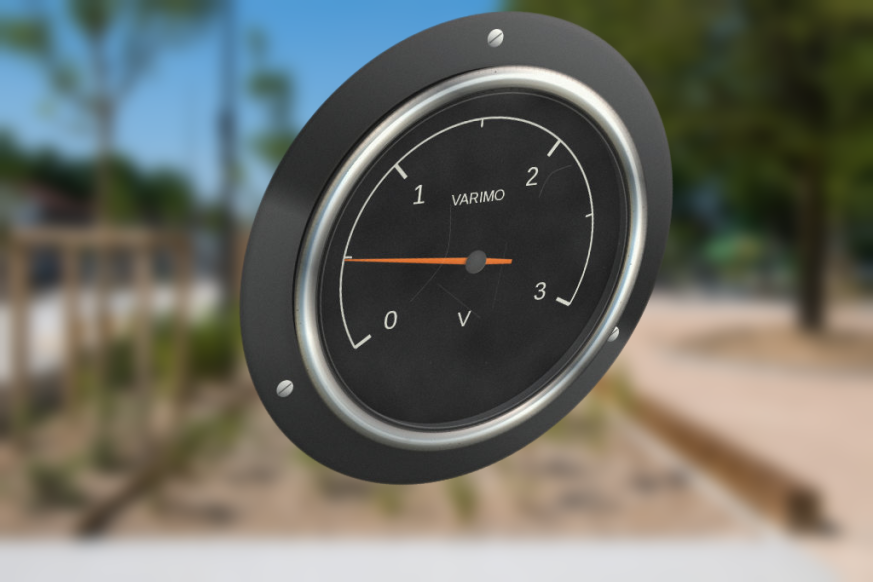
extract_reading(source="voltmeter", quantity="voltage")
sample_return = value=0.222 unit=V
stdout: value=0.5 unit=V
